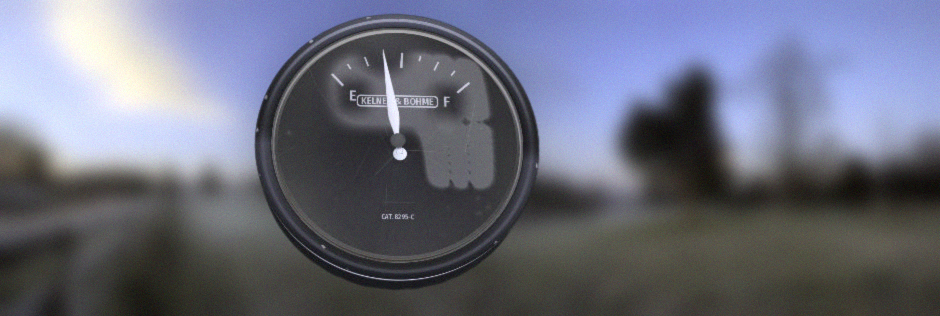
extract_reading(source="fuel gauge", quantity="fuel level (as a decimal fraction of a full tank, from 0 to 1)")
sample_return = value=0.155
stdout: value=0.375
